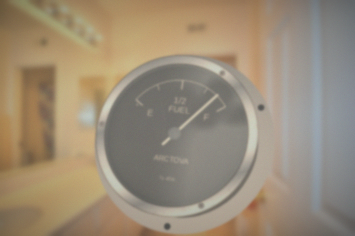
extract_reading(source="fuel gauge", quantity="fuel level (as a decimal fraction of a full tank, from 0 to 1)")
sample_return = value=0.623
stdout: value=0.875
